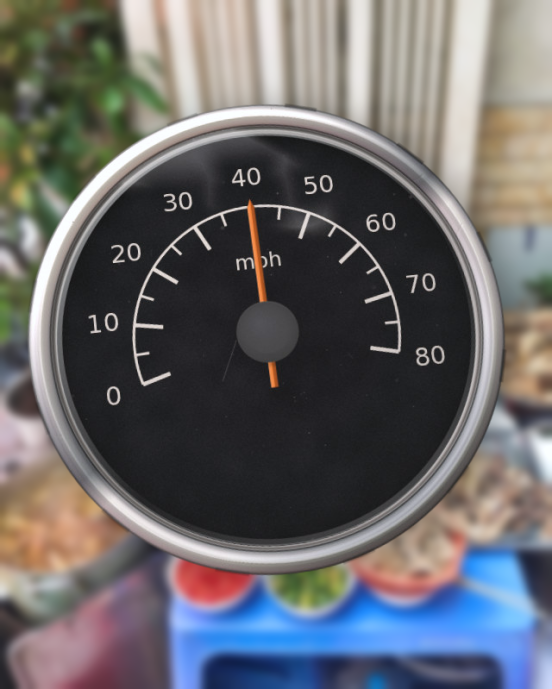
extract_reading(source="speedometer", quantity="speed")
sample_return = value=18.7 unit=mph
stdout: value=40 unit=mph
